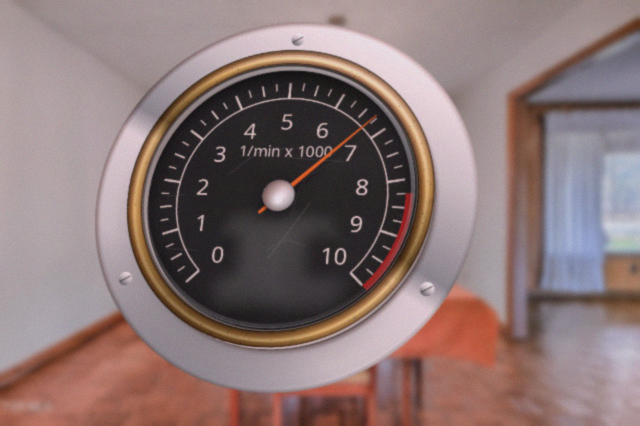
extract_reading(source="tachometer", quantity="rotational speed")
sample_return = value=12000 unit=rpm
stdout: value=6750 unit=rpm
